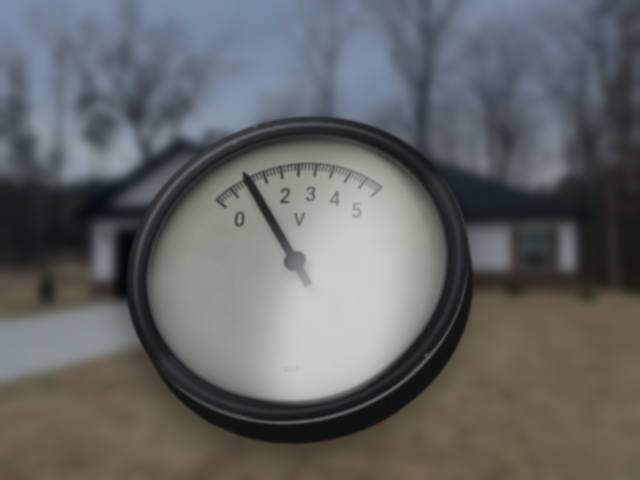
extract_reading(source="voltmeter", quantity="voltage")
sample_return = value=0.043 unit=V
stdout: value=1 unit=V
